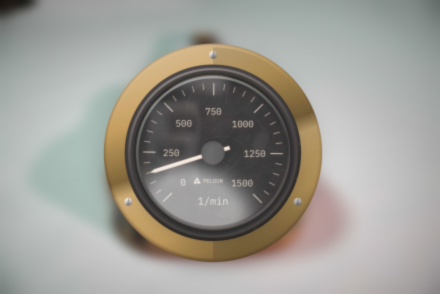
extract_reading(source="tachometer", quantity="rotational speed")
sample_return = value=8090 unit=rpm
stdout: value=150 unit=rpm
